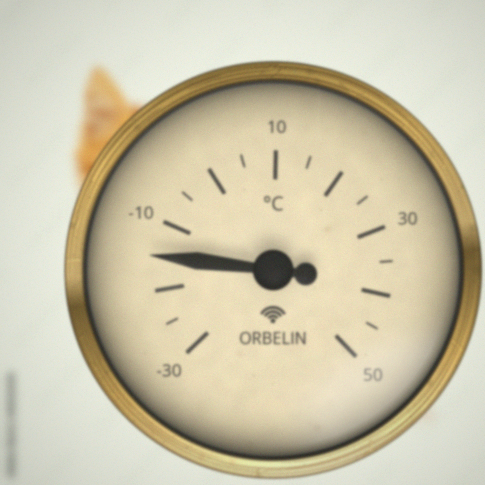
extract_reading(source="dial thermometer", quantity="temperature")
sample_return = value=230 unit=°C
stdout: value=-15 unit=°C
